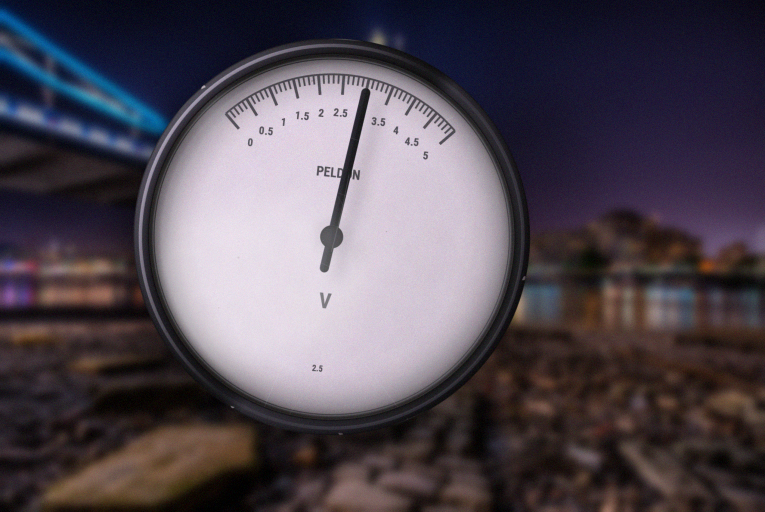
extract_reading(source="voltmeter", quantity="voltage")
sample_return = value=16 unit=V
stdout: value=3 unit=V
